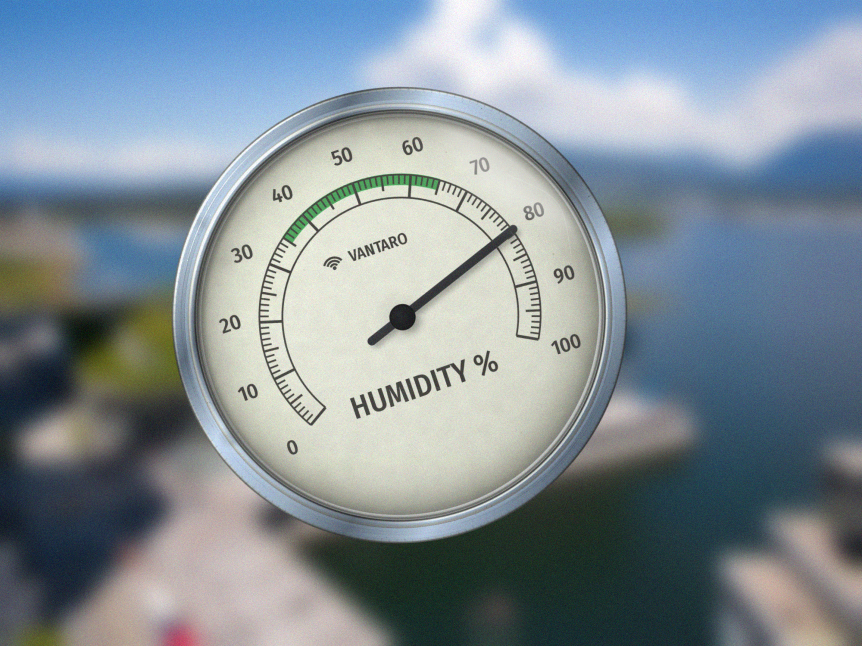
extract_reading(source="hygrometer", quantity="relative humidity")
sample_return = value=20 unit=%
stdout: value=80 unit=%
